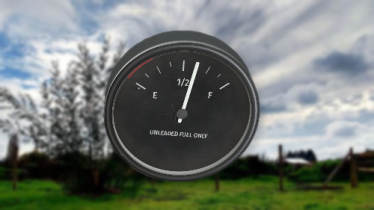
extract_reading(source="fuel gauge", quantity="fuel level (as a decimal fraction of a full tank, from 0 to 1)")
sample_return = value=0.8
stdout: value=0.625
